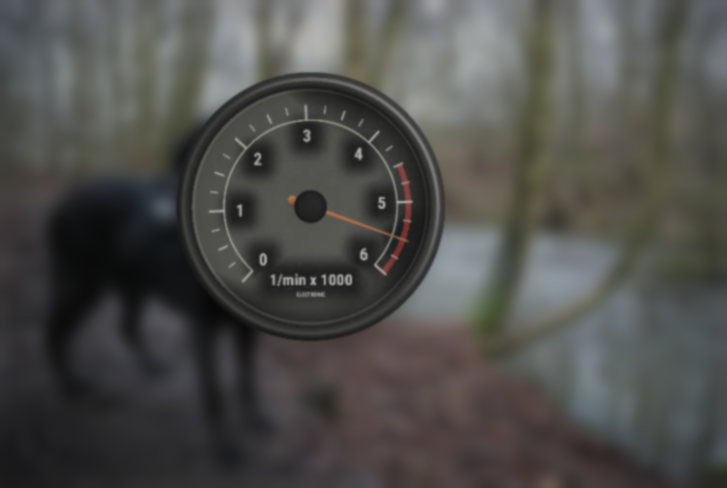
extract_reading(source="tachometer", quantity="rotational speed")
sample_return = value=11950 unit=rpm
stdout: value=5500 unit=rpm
